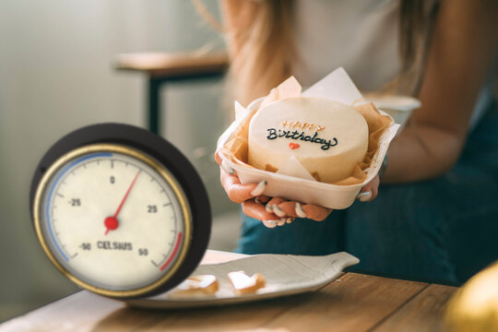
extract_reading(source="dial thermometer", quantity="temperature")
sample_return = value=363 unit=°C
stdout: value=10 unit=°C
